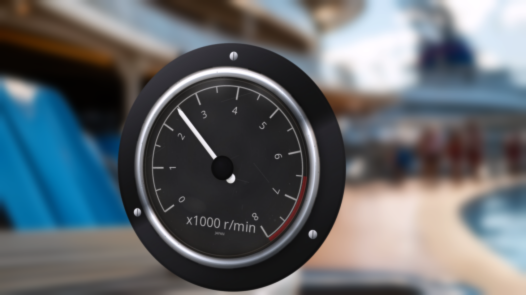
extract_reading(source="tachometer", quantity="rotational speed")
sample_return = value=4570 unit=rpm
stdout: value=2500 unit=rpm
